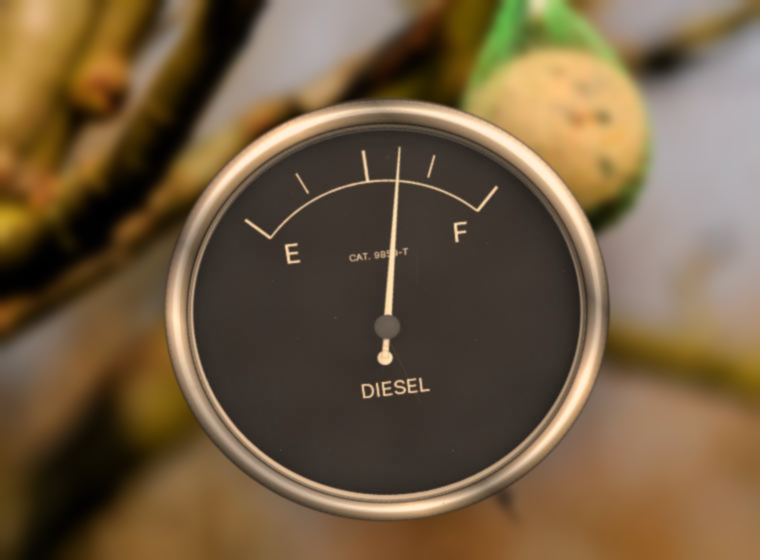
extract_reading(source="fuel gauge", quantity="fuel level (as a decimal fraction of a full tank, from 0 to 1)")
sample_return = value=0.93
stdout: value=0.625
